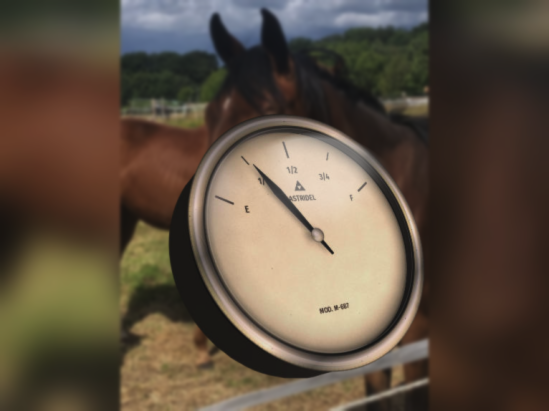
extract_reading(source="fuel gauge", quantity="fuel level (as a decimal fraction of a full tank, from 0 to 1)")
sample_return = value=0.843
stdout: value=0.25
